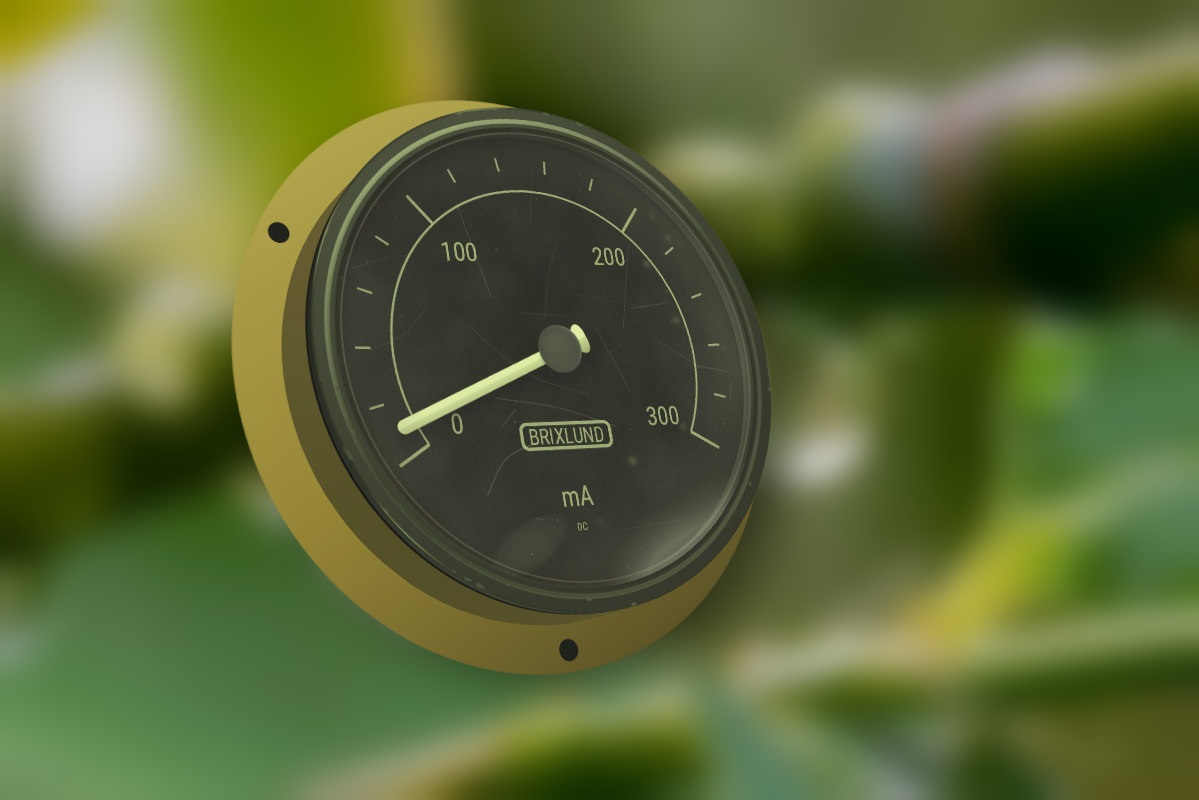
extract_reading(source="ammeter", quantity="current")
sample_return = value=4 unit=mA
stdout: value=10 unit=mA
